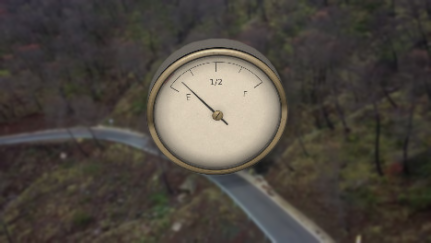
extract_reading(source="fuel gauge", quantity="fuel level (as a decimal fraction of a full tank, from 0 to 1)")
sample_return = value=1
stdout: value=0.125
